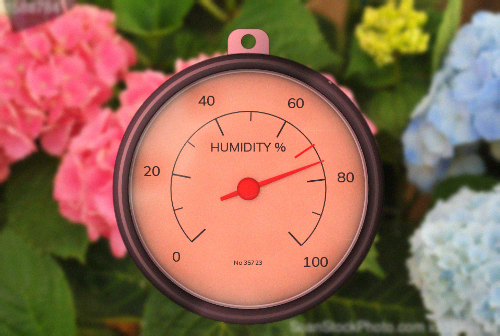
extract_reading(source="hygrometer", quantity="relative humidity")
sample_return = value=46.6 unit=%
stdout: value=75 unit=%
